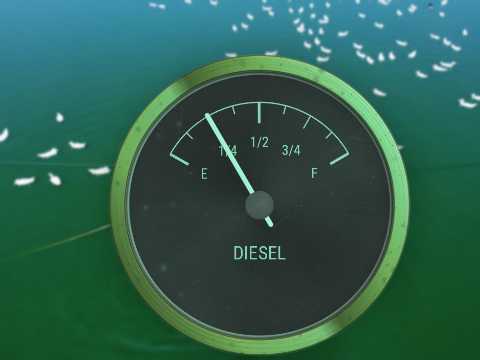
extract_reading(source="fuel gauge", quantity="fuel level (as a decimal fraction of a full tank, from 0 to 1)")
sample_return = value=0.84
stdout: value=0.25
